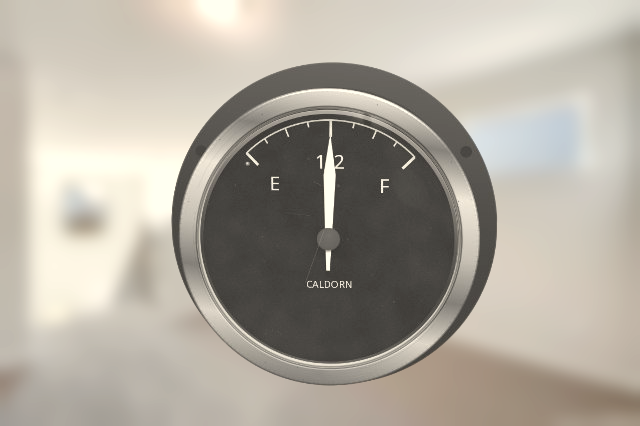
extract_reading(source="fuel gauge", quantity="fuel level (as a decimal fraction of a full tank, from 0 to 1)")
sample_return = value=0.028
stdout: value=0.5
